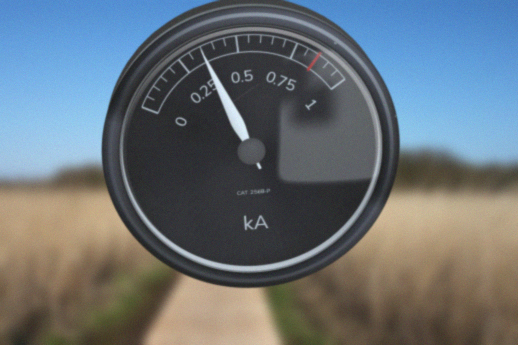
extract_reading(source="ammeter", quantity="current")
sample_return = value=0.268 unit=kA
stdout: value=0.35 unit=kA
